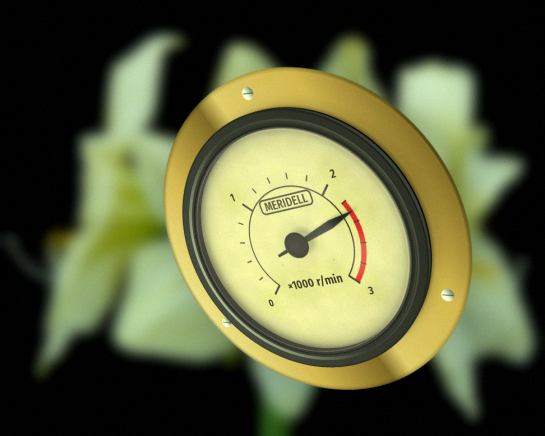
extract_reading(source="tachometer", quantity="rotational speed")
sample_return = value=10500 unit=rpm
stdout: value=2300 unit=rpm
